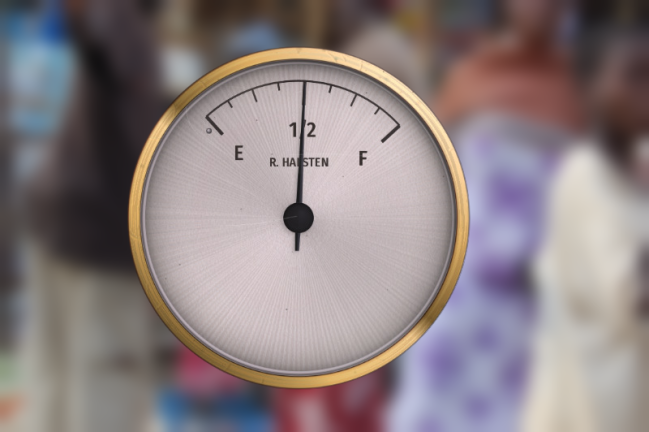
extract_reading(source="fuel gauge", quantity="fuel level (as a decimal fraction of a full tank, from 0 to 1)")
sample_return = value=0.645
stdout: value=0.5
